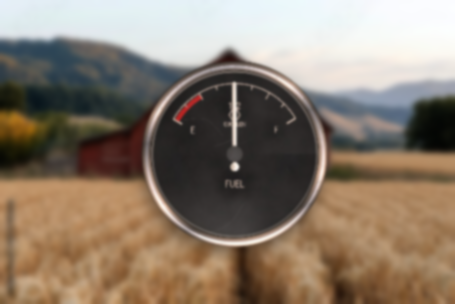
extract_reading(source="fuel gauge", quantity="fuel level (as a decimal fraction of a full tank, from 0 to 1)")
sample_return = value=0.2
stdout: value=0.5
